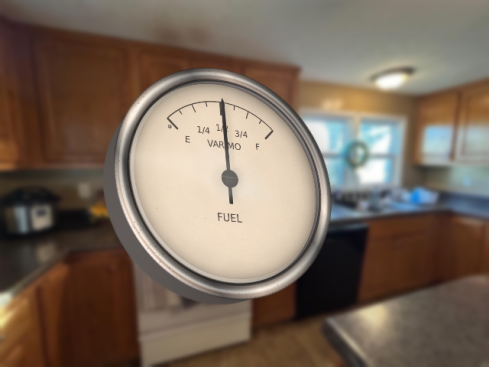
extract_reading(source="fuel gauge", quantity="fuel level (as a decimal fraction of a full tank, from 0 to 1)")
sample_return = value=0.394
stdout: value=0.5
